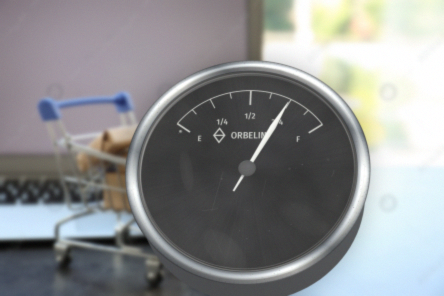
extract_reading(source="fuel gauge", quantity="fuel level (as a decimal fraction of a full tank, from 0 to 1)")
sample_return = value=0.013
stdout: value=0.75
